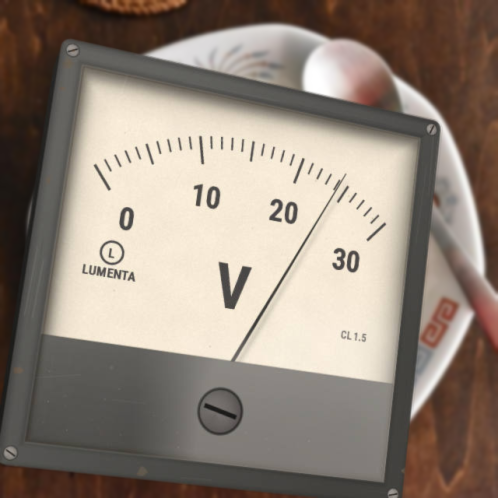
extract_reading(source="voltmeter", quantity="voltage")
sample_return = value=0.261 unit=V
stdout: value=24 unit=V
